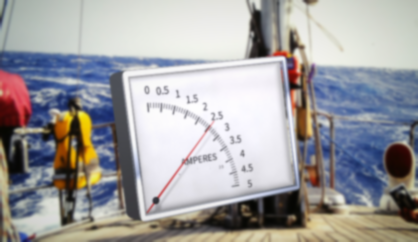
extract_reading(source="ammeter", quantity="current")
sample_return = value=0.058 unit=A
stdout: value=2.5 unit=A
